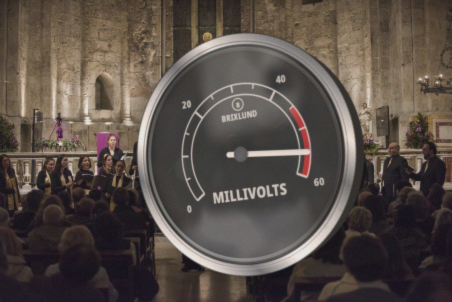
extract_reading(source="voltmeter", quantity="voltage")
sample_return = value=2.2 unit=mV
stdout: value=55 unit=mV
